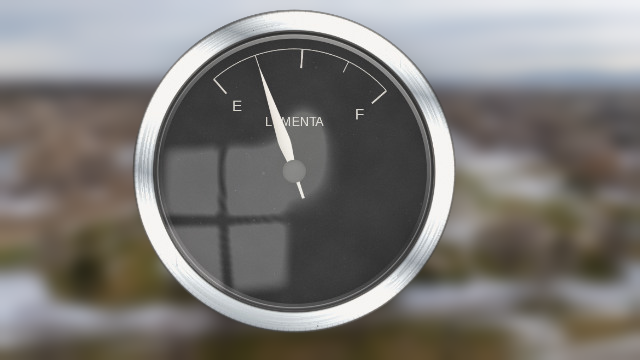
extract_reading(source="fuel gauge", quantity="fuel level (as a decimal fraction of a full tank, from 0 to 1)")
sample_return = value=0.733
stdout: value=0.25
